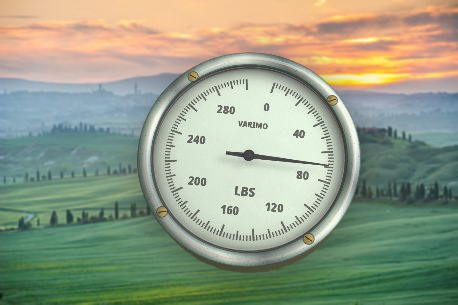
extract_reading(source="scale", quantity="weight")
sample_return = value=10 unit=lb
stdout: value=70 unit=lb
